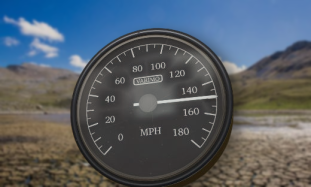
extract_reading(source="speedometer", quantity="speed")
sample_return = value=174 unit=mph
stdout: value=150 unit=mph
